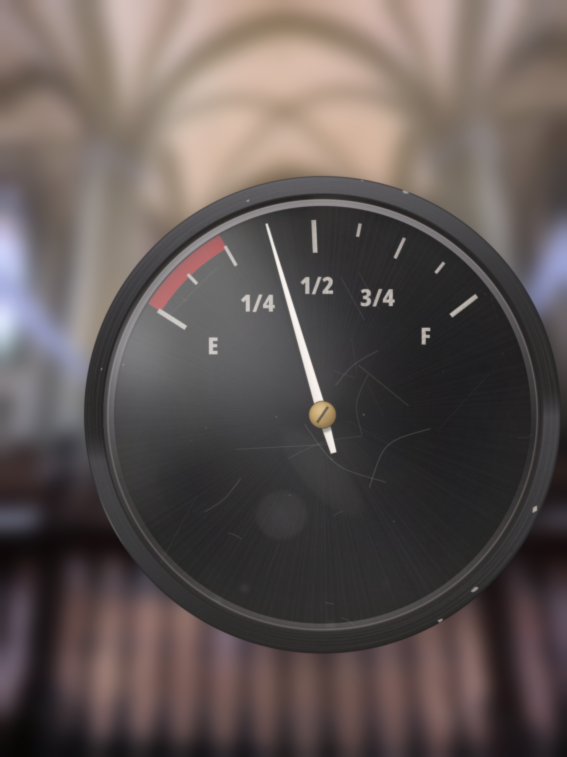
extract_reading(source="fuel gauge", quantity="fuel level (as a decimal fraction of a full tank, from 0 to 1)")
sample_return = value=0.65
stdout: value=0.375
